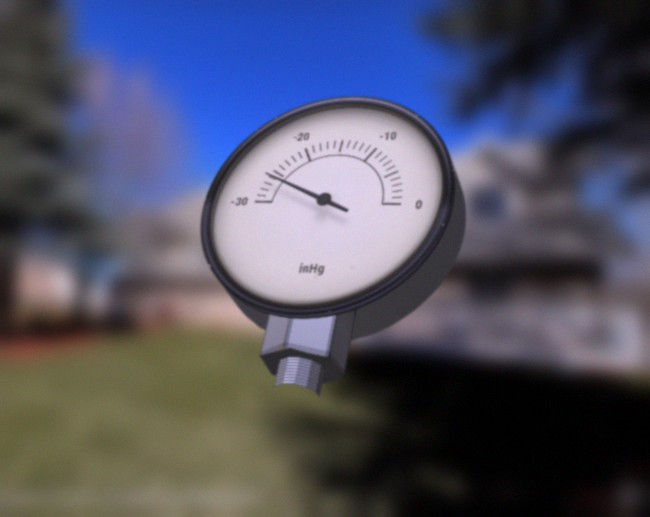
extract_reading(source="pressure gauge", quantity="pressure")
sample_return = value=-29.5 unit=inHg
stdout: value=-26 unit=inHg
